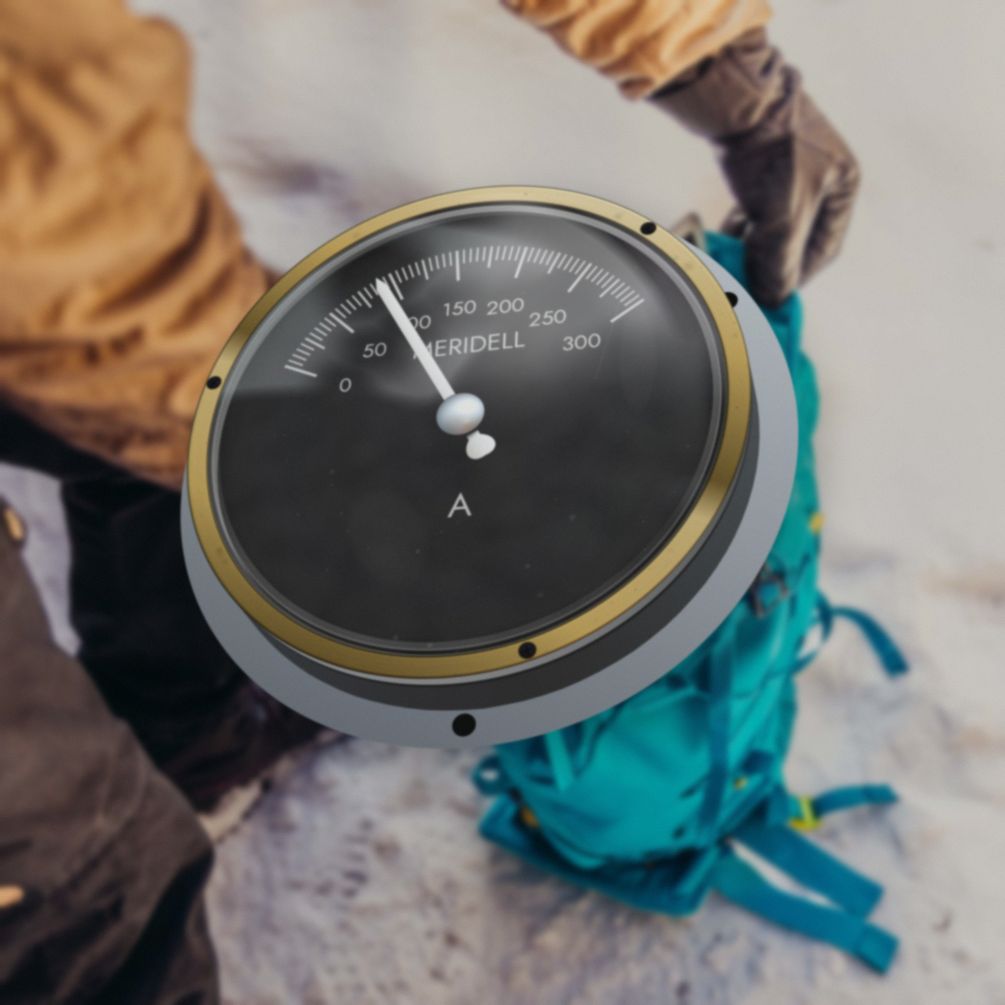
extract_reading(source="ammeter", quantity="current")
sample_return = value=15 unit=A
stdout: value=90 unit=A
